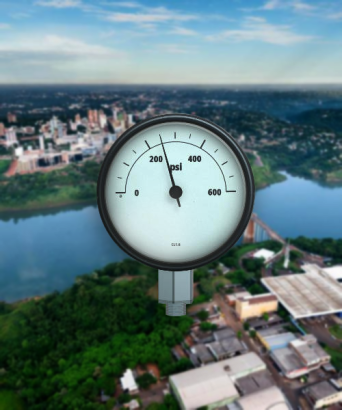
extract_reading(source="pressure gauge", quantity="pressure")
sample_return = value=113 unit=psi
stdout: value=250 unit=psi
